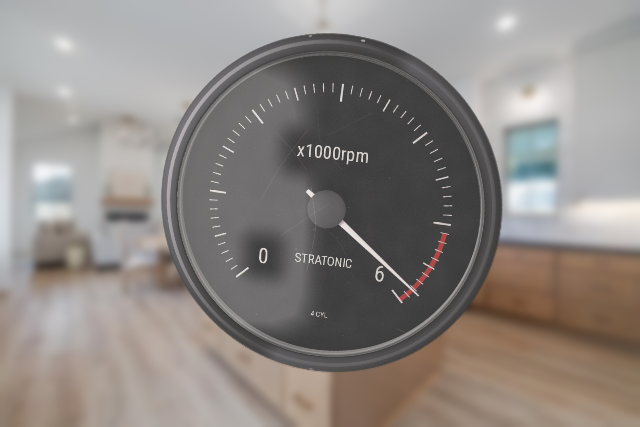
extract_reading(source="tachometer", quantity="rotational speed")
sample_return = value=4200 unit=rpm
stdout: value=5800 unit=rpm
